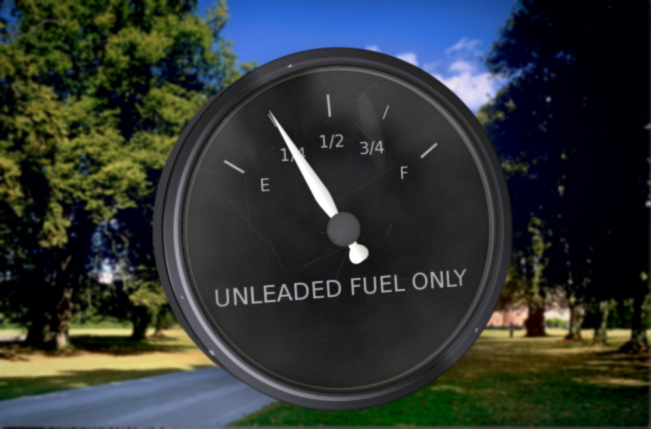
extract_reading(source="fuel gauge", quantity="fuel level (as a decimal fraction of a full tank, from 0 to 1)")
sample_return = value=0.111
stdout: value=0.25
